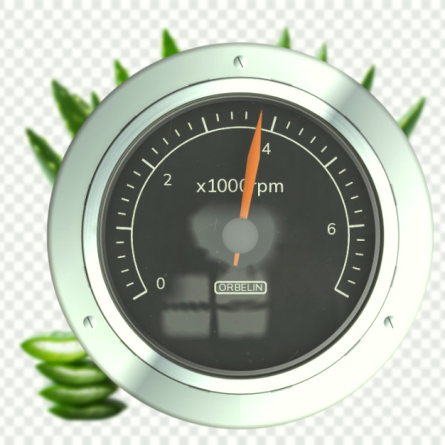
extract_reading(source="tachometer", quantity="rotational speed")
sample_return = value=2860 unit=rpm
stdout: value=3800 unit=rpm
